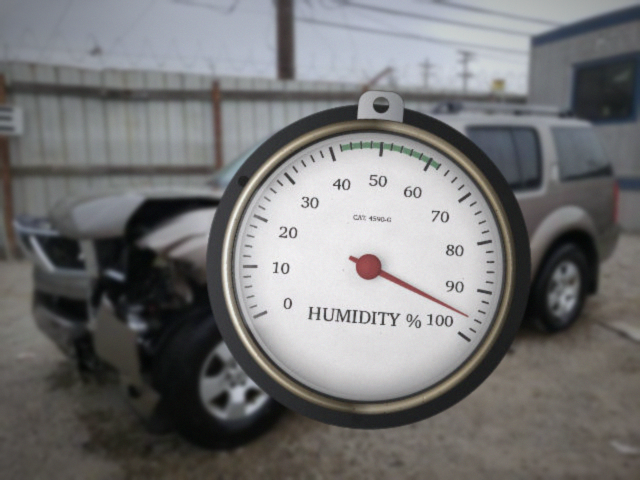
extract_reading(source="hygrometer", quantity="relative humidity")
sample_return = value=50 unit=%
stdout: value=96 unit=%
